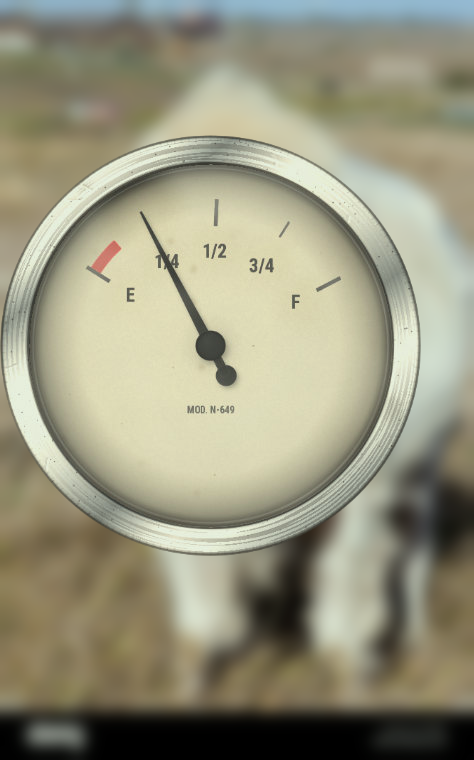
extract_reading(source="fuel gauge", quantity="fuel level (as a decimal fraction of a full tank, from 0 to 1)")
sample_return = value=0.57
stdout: value=0.25
